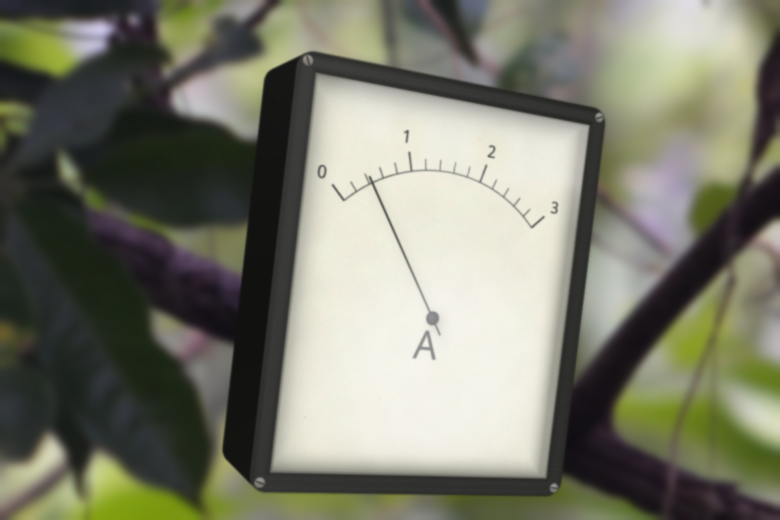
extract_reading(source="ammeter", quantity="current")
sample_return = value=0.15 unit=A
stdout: value=0.4 unit=A
